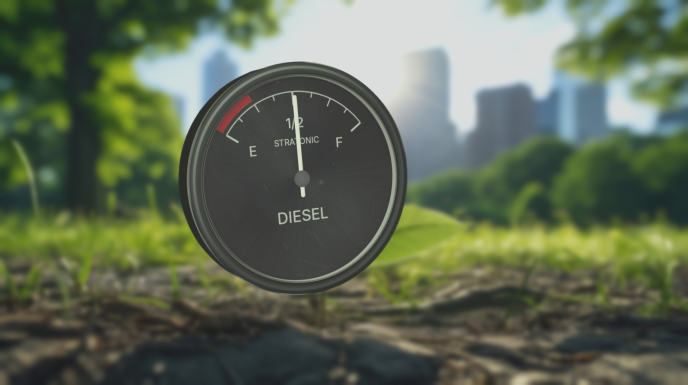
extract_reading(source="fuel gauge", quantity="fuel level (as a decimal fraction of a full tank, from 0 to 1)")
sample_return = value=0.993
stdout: value=0.5
